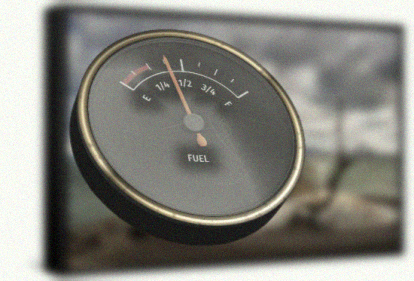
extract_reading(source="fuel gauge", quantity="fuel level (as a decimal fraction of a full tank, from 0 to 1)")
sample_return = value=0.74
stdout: value=0.375
